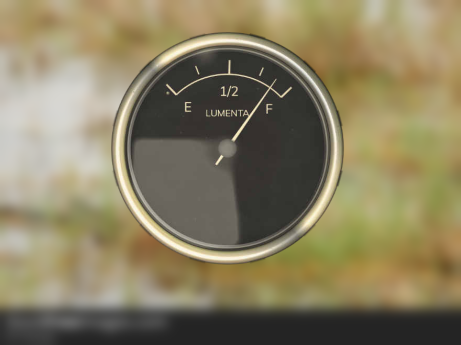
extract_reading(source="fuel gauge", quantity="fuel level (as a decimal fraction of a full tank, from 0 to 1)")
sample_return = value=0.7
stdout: value=0.875
